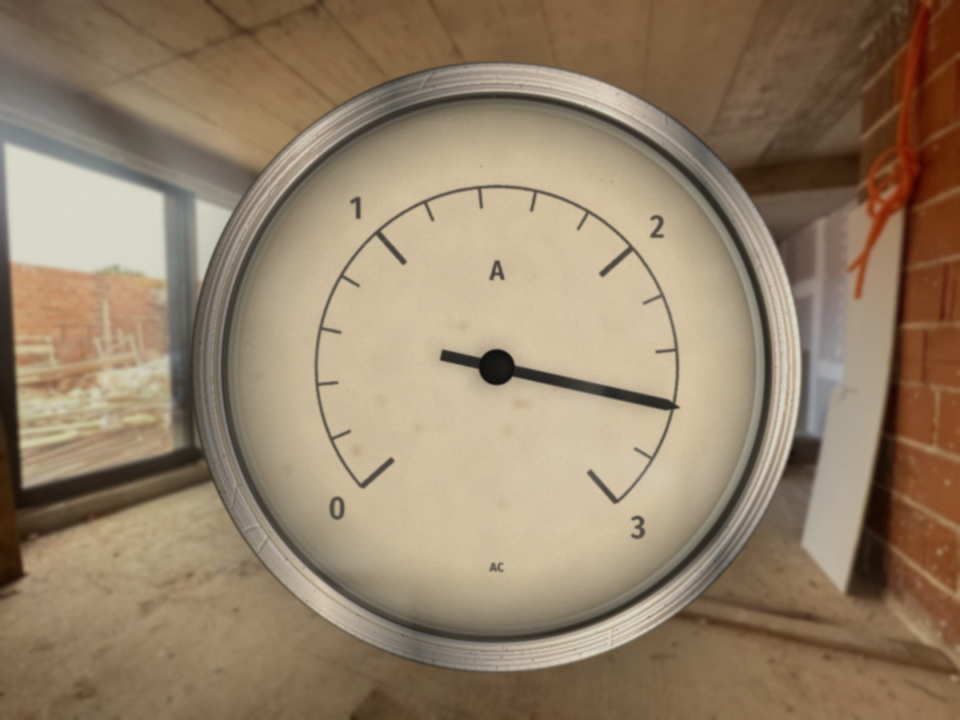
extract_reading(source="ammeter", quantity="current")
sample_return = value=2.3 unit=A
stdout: value=2.6 unit=A
